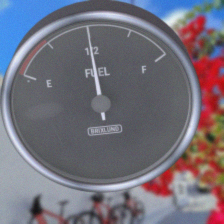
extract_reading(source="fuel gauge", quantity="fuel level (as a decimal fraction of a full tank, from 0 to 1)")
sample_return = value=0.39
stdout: value=0.5
